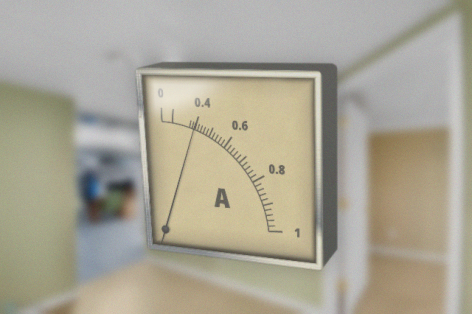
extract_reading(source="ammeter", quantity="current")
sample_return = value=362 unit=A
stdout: value=0.4 unit=A
